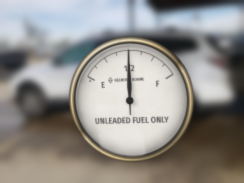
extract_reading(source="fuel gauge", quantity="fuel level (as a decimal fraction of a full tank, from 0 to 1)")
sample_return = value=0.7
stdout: value=0.5
